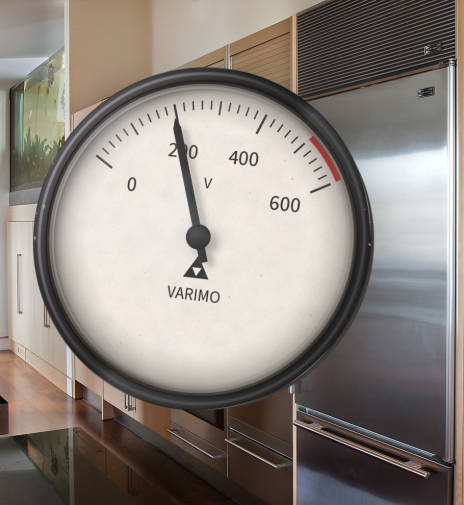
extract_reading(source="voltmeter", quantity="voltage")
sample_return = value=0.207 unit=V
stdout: value=200 unit=V
